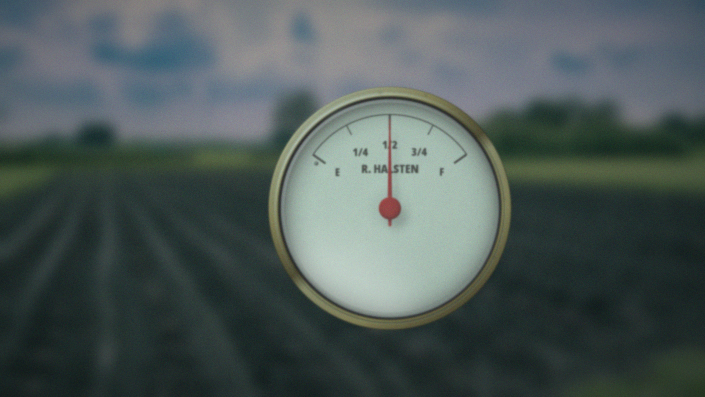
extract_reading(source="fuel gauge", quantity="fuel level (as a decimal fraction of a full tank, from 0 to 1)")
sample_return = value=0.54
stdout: value=0.5
